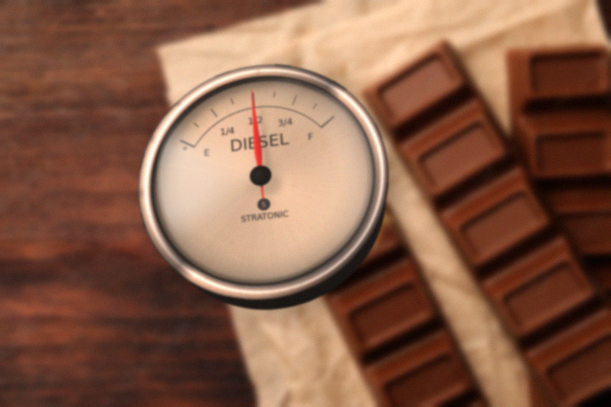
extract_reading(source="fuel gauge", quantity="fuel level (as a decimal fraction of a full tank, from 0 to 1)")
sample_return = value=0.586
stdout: value=0.5
